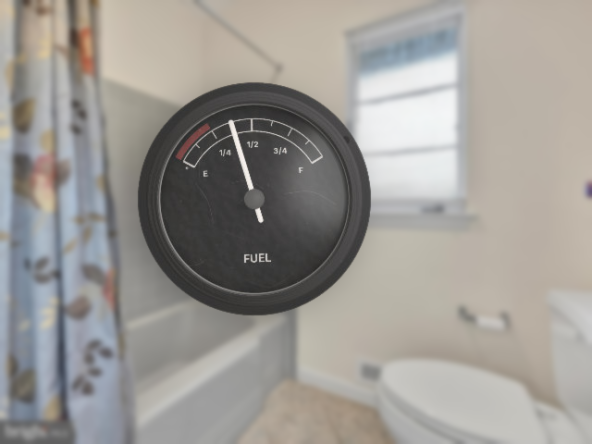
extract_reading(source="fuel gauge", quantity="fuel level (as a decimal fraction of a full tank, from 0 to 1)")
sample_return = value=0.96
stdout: value=0.375
